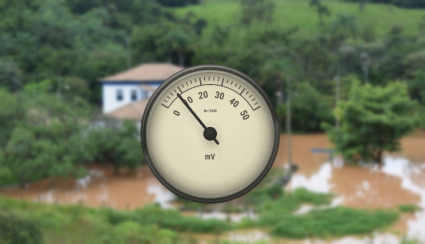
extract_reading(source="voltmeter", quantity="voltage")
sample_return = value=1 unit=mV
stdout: value=8 unit=mV
